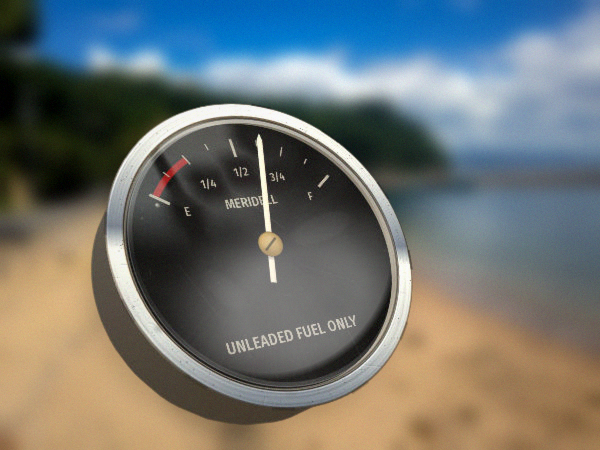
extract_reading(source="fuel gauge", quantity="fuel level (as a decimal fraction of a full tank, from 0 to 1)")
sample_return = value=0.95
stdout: value=0.625
